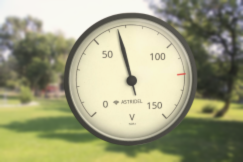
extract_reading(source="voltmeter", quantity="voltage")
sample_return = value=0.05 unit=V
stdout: value=65 unit=V
